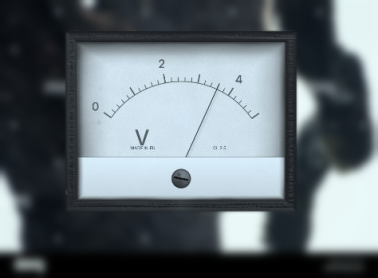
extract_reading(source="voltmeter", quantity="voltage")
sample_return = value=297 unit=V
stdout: value=3.6 unit=V
